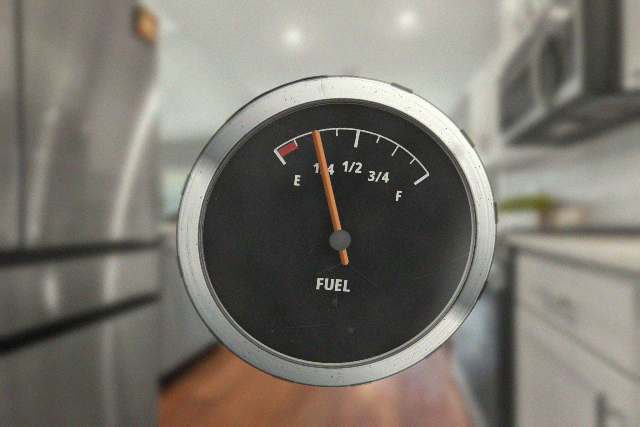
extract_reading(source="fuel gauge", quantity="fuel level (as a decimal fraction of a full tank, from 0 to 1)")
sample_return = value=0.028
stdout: value=0.25
